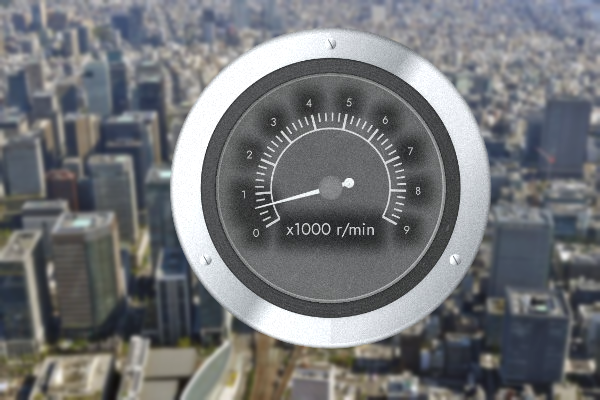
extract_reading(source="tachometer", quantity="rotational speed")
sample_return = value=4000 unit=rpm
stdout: value=600 unit=rpm
